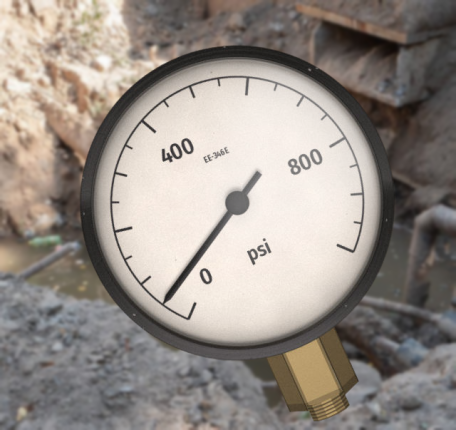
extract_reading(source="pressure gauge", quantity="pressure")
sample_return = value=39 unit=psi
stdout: value=50 unit=psi
